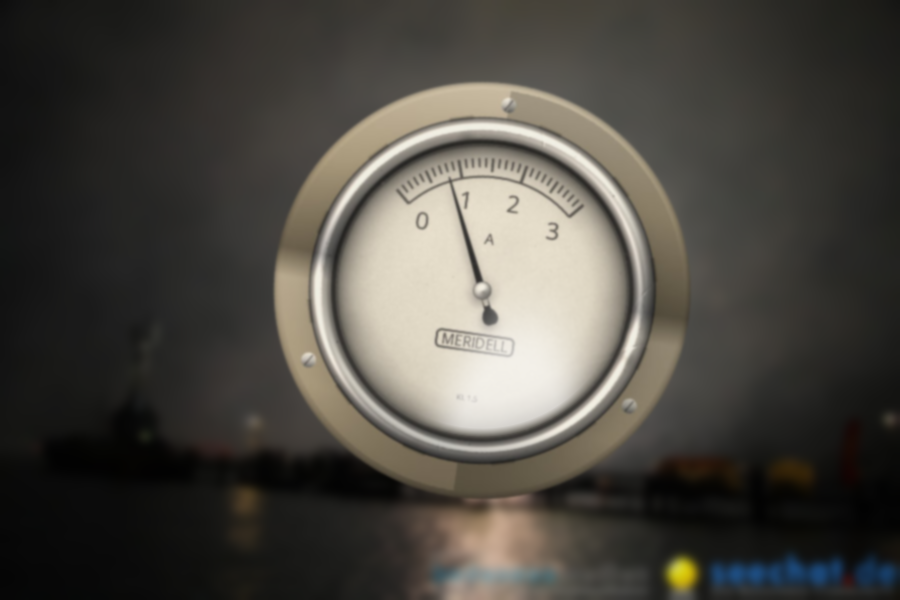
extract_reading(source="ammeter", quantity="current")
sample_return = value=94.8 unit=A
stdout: value=0.8 unit=A
